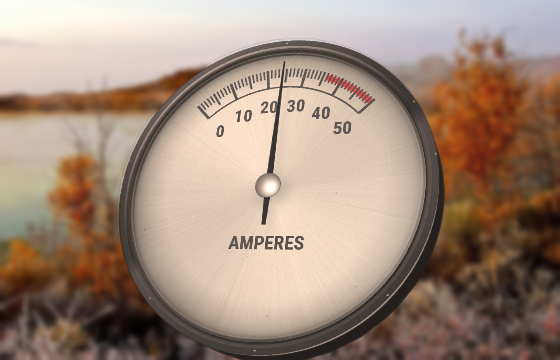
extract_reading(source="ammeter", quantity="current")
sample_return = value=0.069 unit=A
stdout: value=25 unit=A
